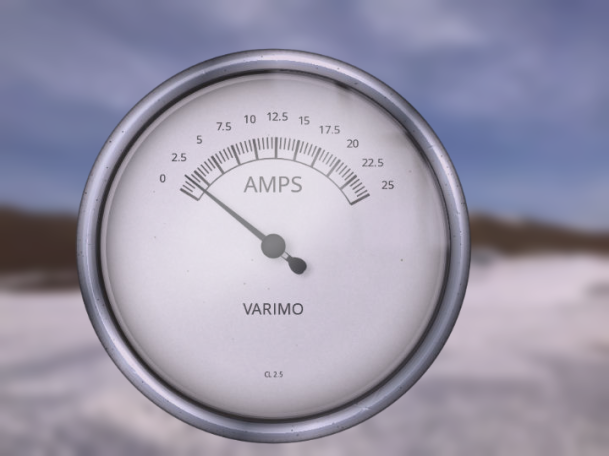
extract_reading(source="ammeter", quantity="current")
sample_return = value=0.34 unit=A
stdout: value=1.5 unit=A
